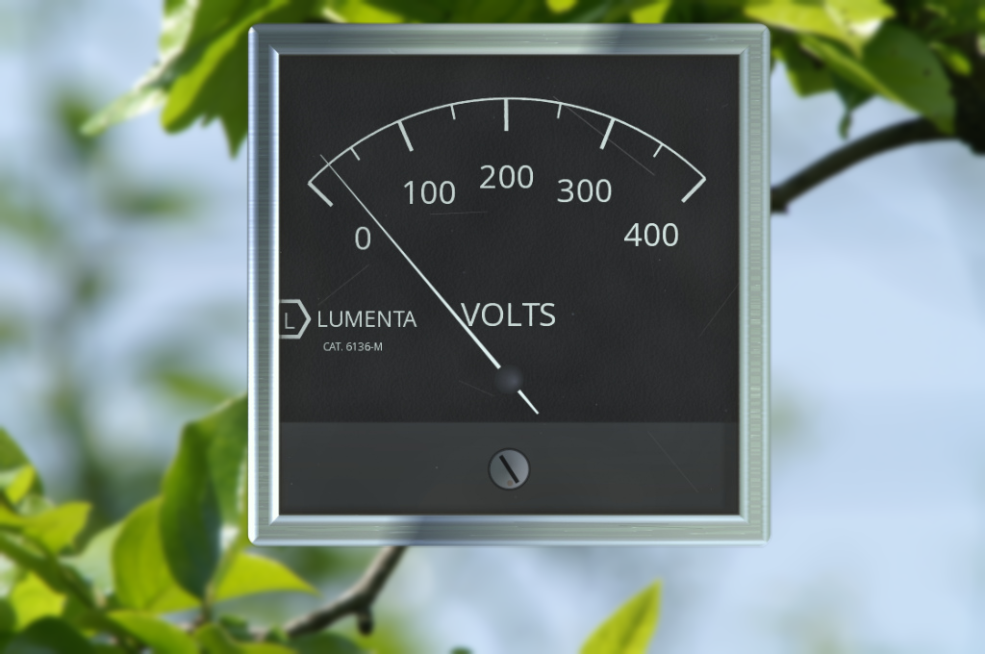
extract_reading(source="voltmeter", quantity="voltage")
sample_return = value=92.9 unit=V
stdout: value=25 unit=V
